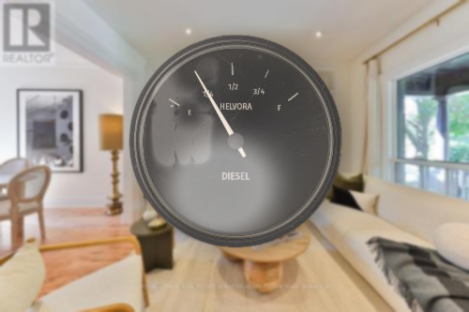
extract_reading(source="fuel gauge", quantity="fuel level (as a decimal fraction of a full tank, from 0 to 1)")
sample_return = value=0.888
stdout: value=0.25
